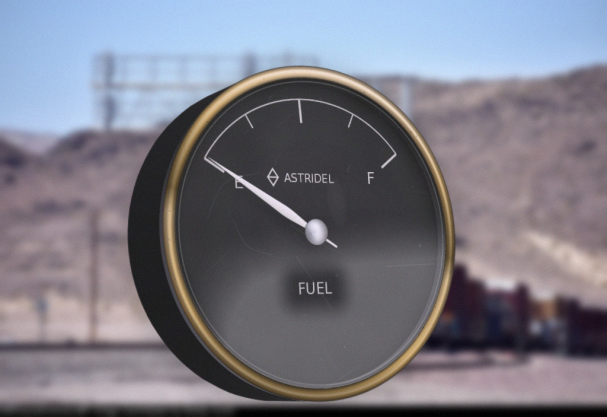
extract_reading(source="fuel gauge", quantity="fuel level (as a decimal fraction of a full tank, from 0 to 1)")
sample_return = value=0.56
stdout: value=0
